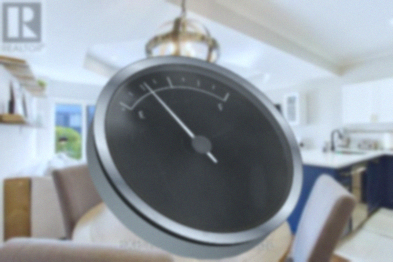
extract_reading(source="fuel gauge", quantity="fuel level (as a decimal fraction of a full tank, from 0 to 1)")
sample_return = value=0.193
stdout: value=0.25
